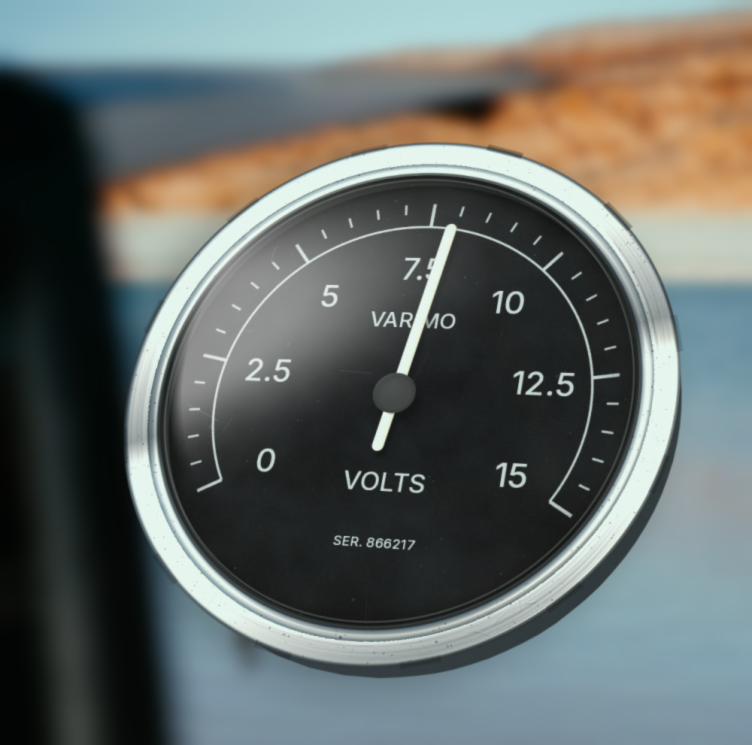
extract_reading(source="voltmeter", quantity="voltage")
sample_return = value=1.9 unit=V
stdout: value=8 unit=V
